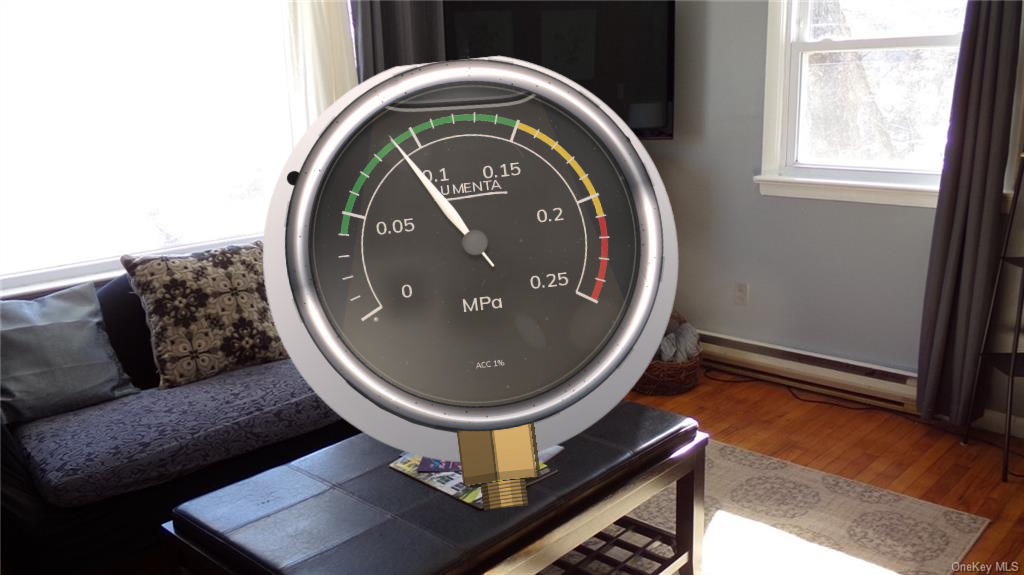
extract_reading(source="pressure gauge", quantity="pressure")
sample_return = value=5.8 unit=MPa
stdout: value=0.09 unit=MPa
